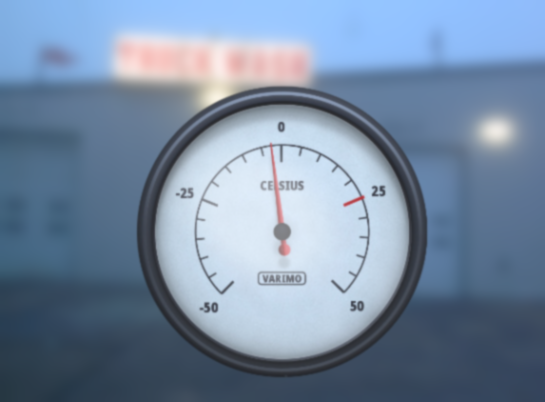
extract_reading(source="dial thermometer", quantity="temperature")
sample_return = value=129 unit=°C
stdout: value=-2.5 unit=°C
